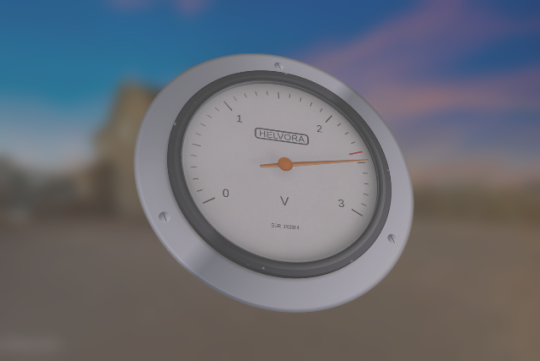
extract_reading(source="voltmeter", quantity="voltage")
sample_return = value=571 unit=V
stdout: value=2.5 unit=V
